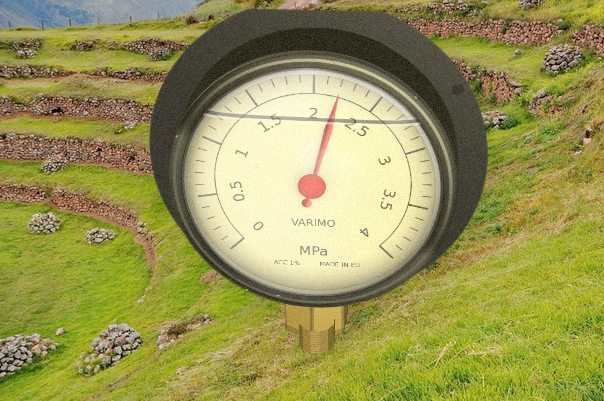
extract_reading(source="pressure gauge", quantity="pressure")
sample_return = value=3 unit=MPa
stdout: value=2.2 unit=MPa
